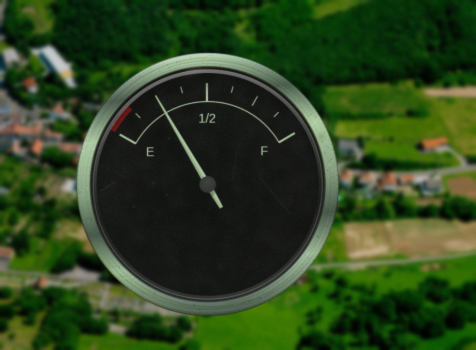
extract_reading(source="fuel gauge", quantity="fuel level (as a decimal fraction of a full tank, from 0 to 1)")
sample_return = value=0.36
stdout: value=0.25
